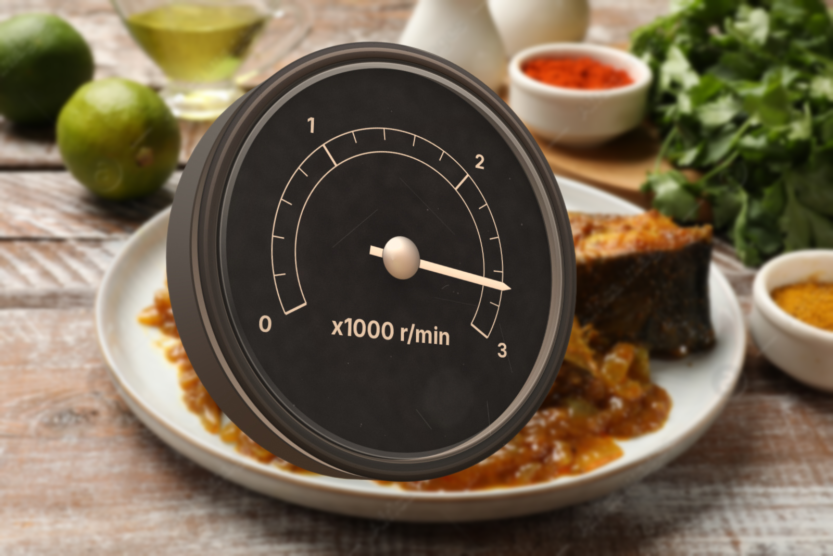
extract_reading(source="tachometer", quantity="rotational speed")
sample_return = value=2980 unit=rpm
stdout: value=2700 unit=rpm
